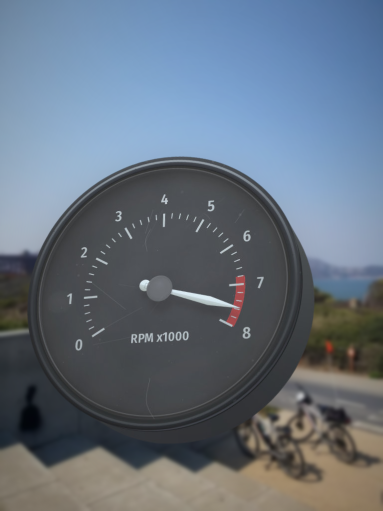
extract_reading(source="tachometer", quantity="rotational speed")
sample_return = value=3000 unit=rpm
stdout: value=7600 unit=rpm
